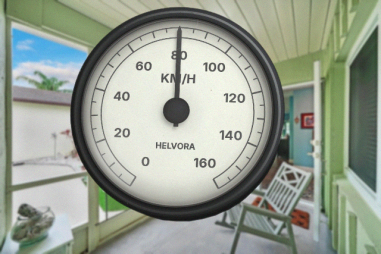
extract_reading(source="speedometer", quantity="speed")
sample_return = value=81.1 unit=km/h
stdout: value=80 unit=km/h
